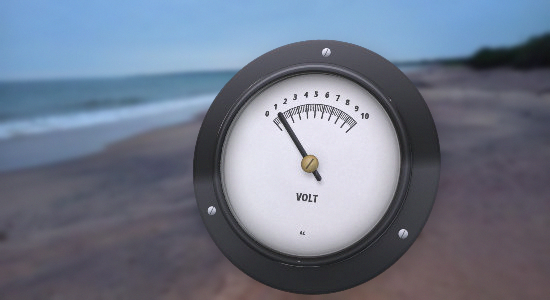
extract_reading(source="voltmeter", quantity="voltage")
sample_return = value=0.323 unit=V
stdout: value=1 unit=V
